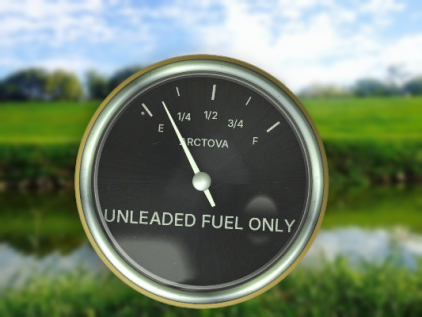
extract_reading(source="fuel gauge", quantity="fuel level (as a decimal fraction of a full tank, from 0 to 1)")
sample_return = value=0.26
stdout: value=0.125
